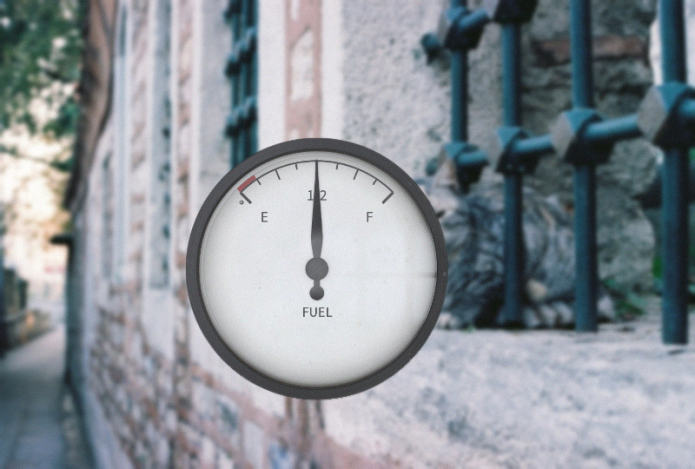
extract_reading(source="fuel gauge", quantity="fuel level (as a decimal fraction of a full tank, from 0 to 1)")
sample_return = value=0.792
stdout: value=0.5
